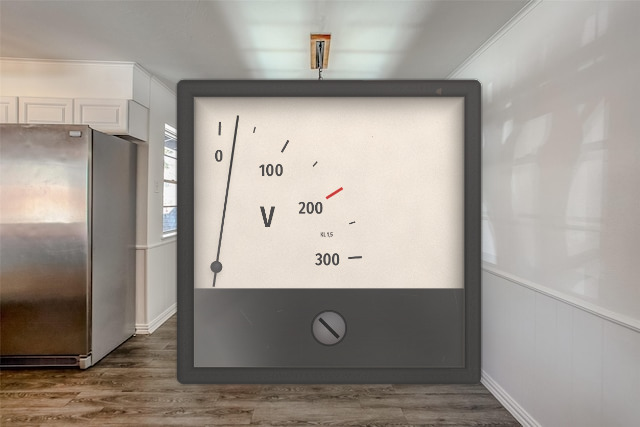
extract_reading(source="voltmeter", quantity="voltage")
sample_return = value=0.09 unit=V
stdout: value=25 unit=V
